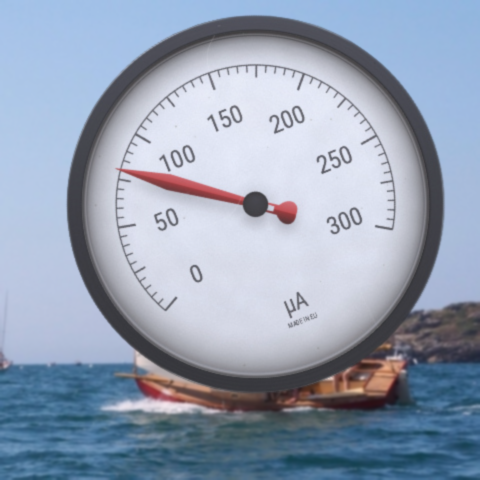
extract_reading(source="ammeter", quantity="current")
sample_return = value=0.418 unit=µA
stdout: value=80 unit=µA
